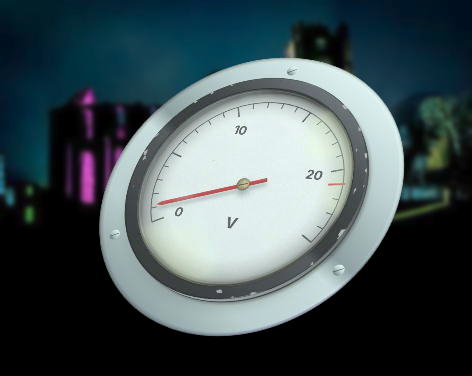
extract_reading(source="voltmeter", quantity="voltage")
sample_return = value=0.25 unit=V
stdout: value=1 unit=V
